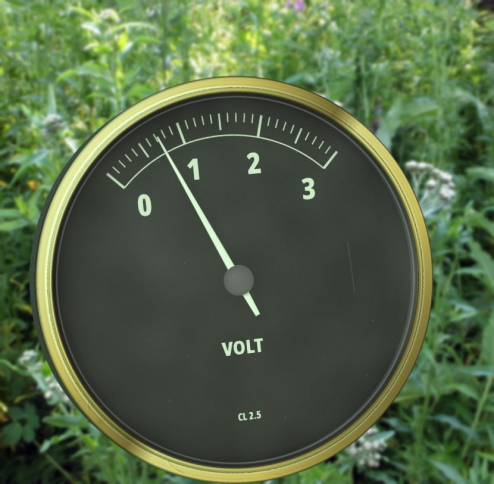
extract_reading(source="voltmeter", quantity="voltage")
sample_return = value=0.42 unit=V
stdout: value=0.7 unit=V
